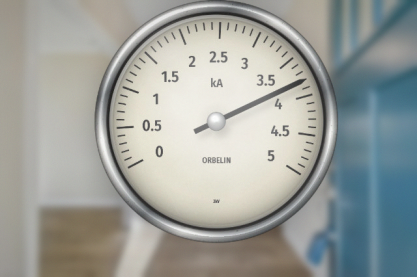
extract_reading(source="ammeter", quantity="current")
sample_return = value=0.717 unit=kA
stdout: value=3.8 unit=kA
